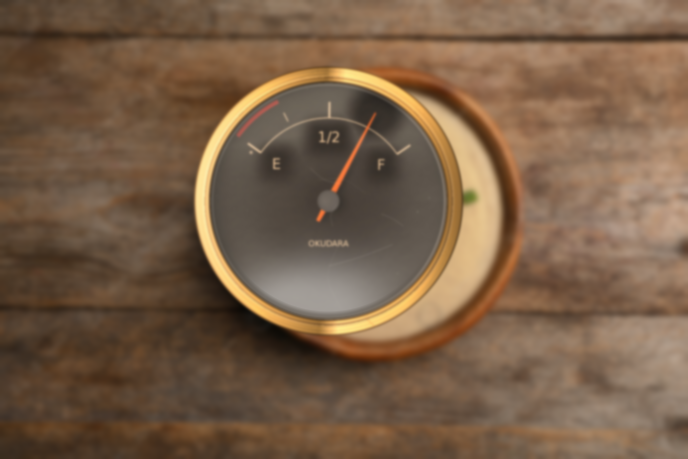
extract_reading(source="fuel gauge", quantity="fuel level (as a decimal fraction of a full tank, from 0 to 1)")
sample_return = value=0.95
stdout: value=0.75
